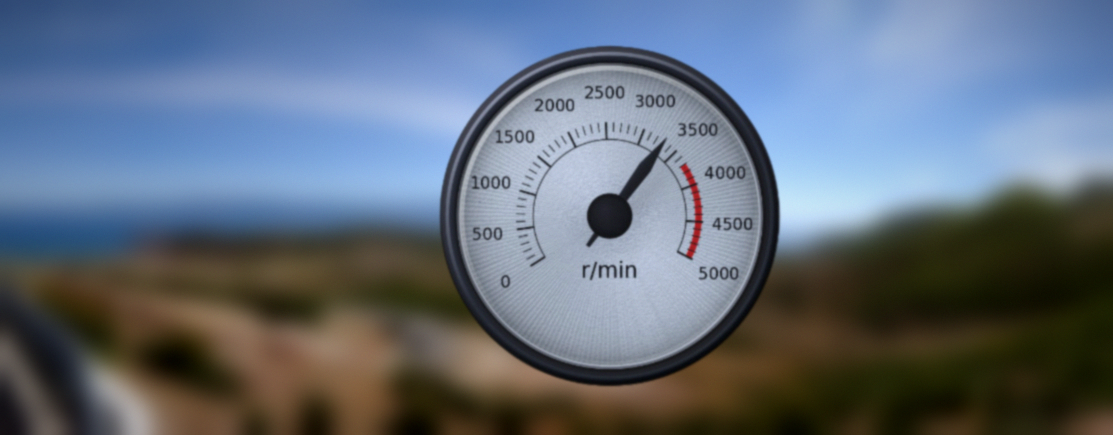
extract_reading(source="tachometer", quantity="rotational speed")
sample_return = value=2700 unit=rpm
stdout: value=3300 unit=rpm
